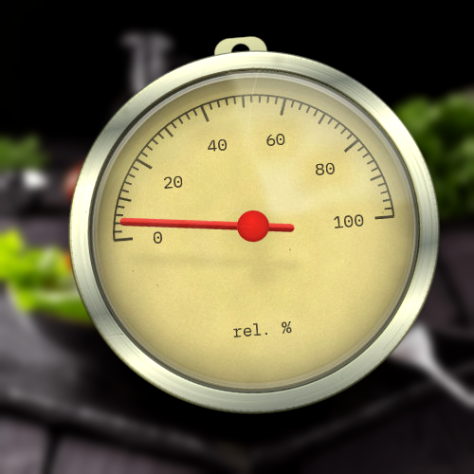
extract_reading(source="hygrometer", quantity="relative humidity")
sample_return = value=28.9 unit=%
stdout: value=4 unit=%
